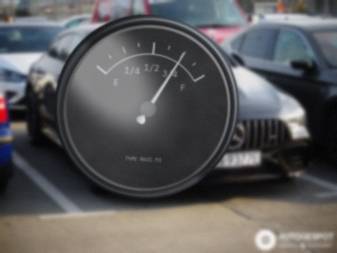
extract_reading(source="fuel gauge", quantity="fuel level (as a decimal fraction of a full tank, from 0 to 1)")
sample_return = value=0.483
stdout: value=0.75
